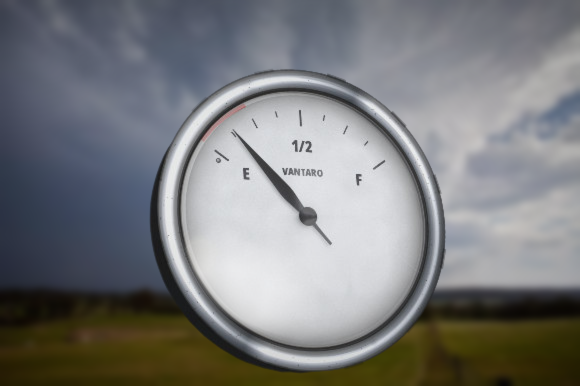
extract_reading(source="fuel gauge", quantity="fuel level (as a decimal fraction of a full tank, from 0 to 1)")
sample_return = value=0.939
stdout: value=0.125
